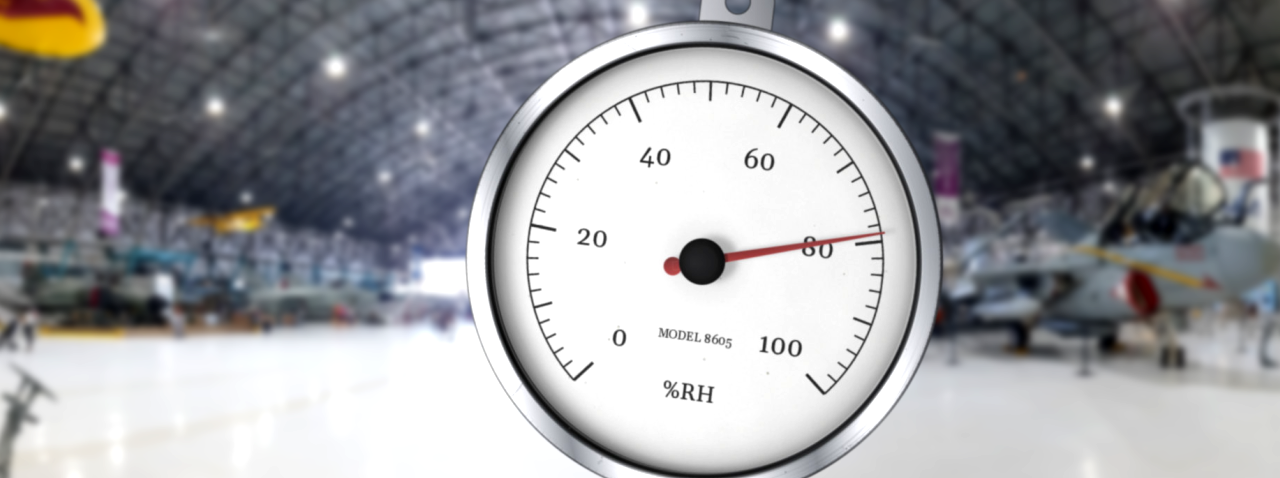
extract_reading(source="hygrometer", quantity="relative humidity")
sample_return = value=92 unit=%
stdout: value=79 unit=%
